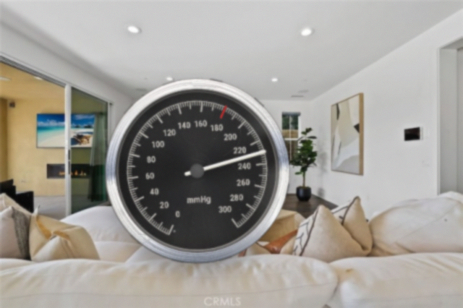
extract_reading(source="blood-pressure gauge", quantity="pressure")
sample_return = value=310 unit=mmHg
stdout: value=230 unit=mmHg
